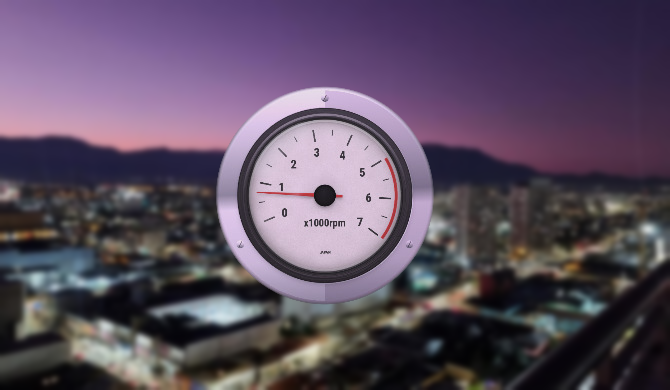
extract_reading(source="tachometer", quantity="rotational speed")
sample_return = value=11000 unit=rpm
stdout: value=750 unit=rpm
